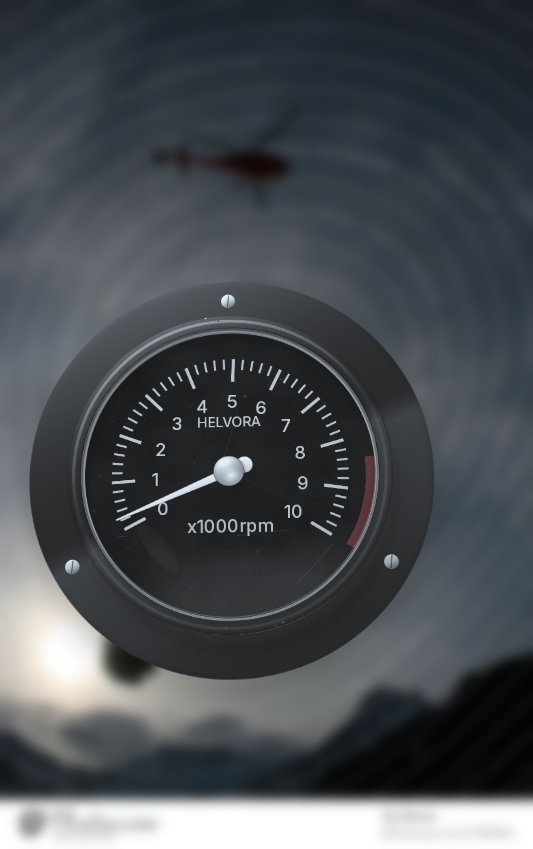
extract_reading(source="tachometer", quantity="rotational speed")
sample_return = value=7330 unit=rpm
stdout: value=200 unit=rpm
